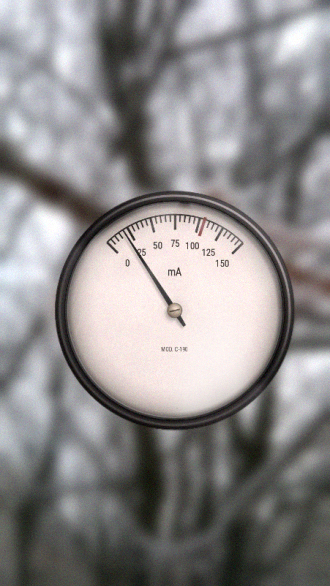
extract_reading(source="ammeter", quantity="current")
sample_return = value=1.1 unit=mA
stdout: value=20 unit=mA
